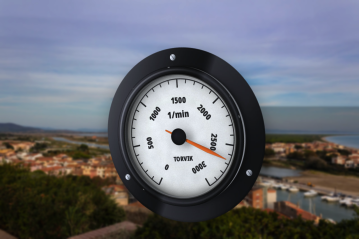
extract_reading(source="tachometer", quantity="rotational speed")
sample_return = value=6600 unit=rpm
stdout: value=2650 unit=rpm
